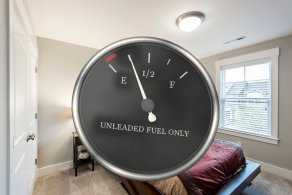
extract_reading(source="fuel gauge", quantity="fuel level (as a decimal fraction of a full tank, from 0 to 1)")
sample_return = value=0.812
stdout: value=0.25
